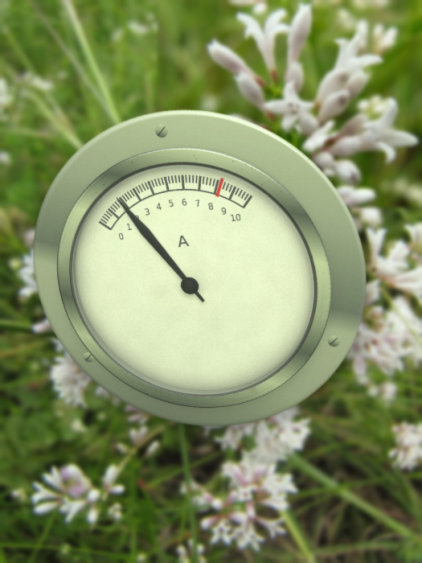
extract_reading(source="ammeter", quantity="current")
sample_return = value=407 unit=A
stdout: value=2 unit=A
